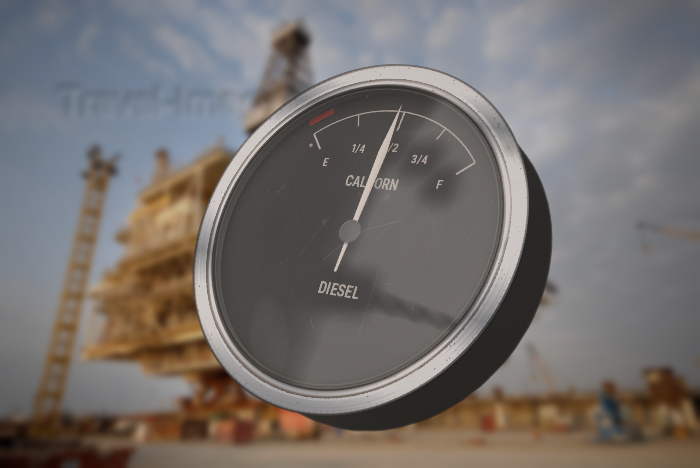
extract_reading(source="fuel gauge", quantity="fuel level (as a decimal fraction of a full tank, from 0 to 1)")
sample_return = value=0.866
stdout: value=0.5
